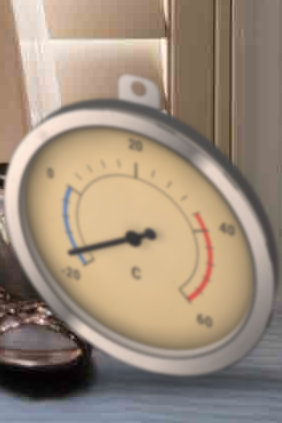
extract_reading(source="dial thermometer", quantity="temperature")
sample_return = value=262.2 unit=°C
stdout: value=-16 unit=°C
